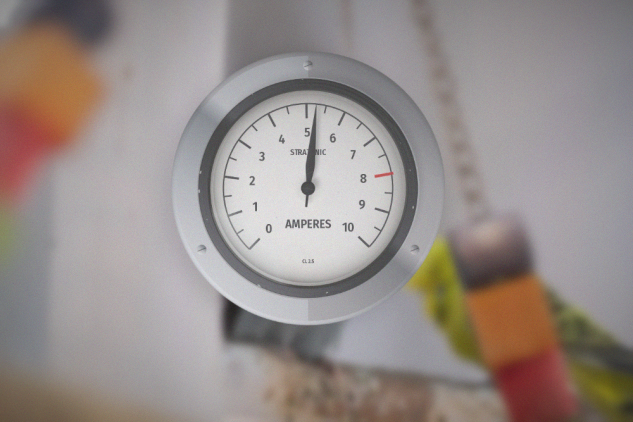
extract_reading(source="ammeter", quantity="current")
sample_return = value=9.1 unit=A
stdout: value=5.25 unit=A
